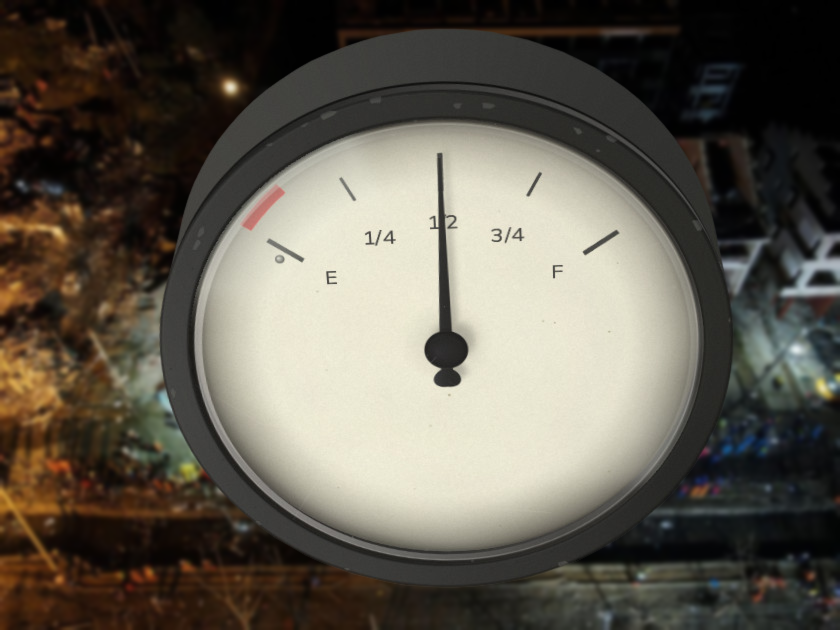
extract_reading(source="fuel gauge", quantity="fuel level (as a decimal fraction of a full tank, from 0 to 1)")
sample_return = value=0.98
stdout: value=0.5
